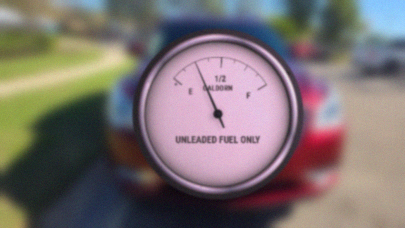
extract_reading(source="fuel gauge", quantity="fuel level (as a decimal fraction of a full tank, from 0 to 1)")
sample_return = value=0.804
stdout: value=0.25
